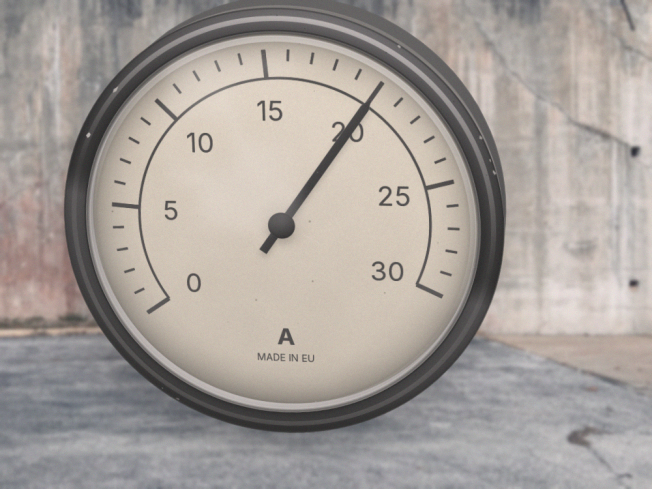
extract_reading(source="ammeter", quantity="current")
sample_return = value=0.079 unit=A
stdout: value=20 unit=A
